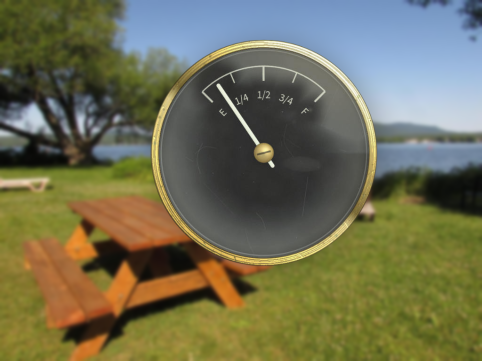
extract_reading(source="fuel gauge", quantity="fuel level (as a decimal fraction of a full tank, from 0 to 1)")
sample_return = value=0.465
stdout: value=0.125
